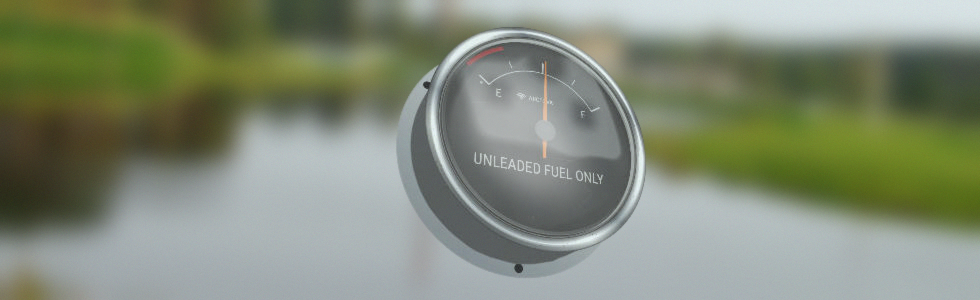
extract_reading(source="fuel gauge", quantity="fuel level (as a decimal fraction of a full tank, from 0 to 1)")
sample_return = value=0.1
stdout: value=0.5
